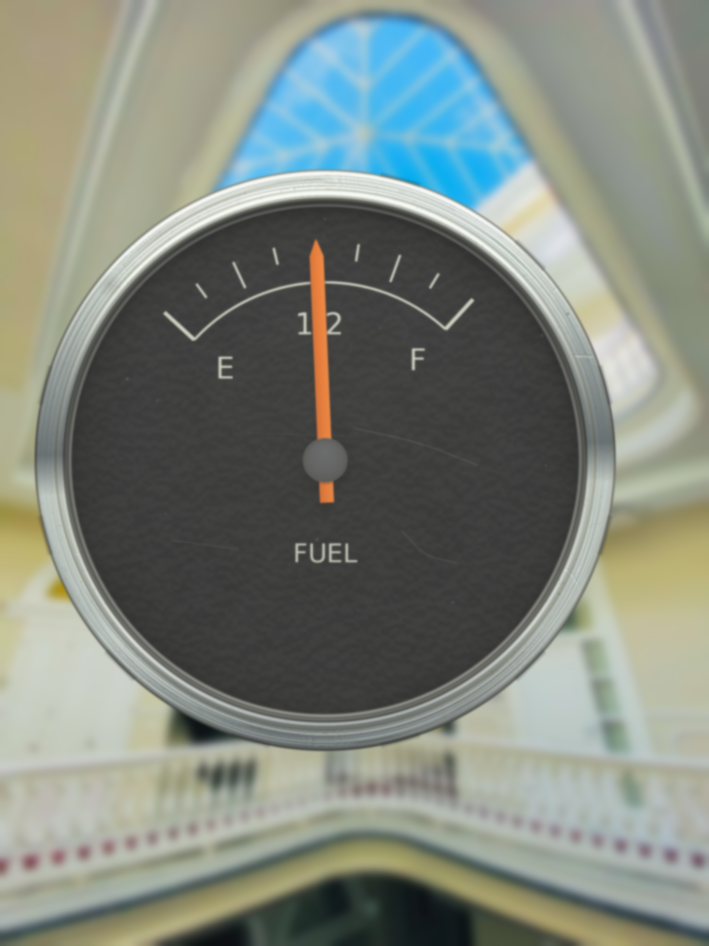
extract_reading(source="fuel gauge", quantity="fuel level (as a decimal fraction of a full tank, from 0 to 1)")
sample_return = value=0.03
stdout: value=0.5
